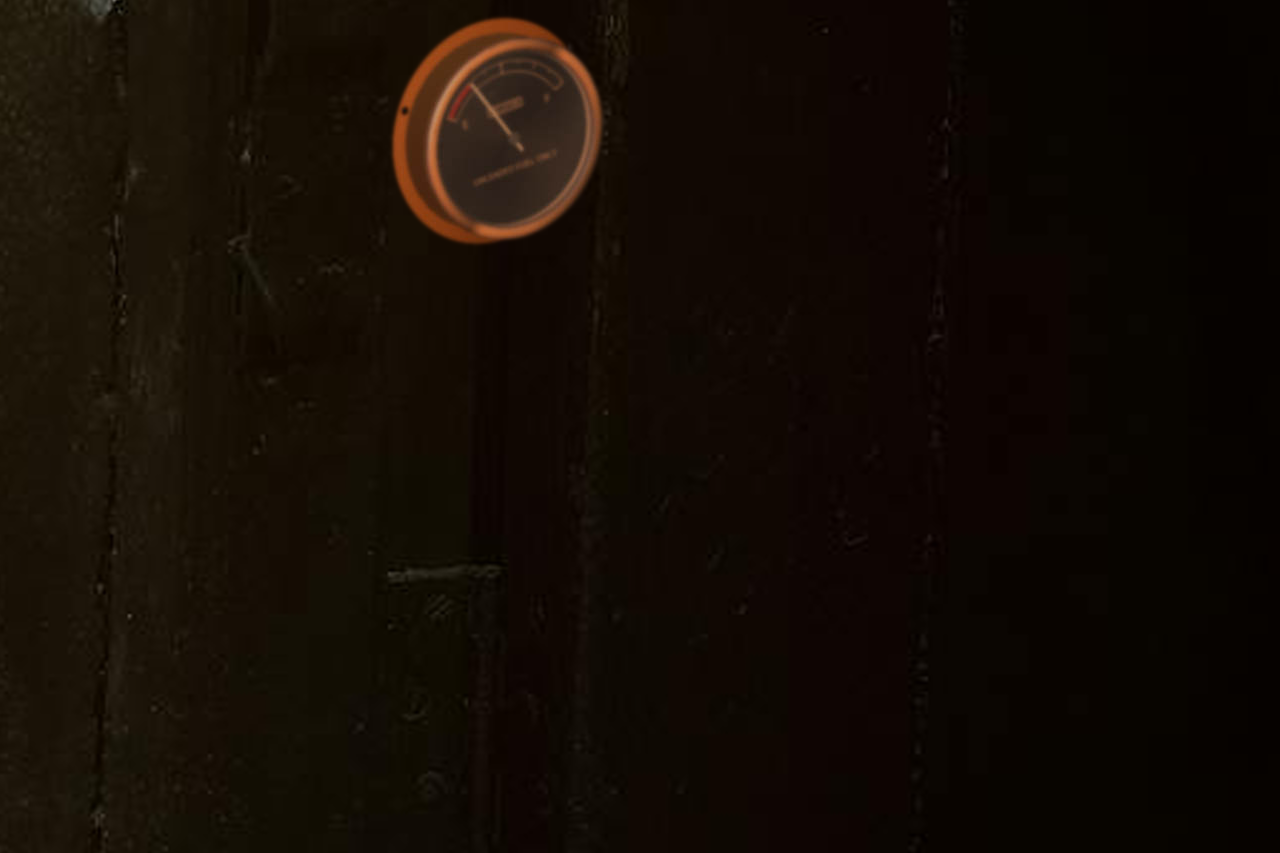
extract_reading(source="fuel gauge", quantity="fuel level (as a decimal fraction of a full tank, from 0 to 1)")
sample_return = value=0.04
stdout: value=0.25
